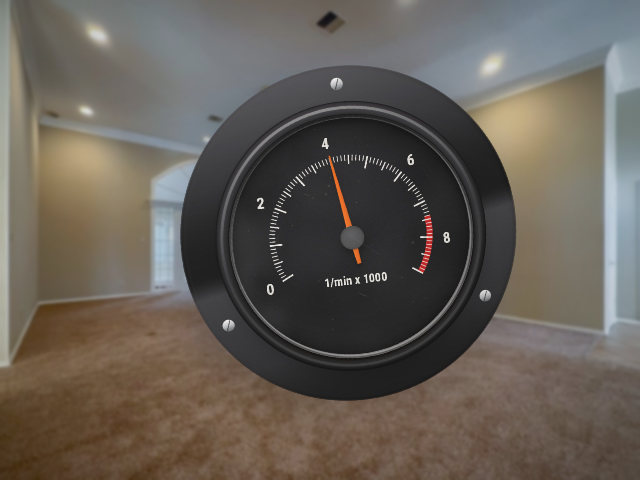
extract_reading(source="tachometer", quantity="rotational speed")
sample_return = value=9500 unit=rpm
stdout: value=4000 unit=rpm
